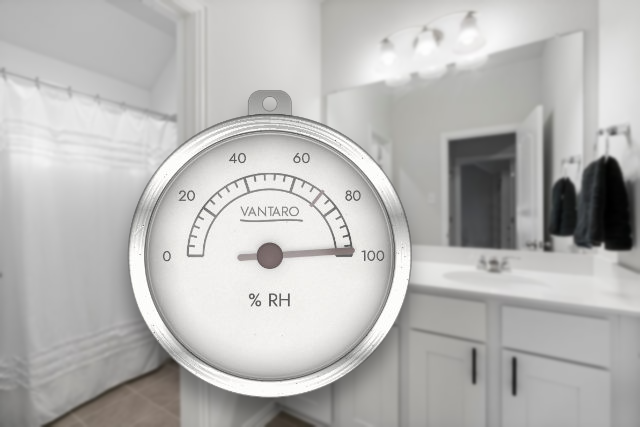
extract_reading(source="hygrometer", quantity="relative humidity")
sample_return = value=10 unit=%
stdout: value=98 unit=%
